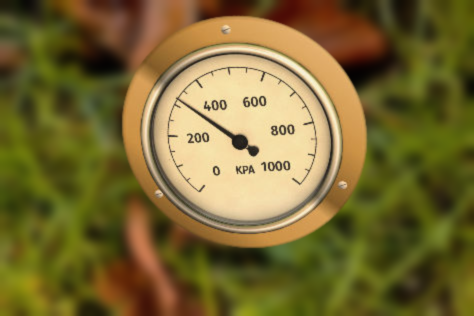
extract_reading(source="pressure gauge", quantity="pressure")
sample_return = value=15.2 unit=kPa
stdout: value=325 unit=kPa
